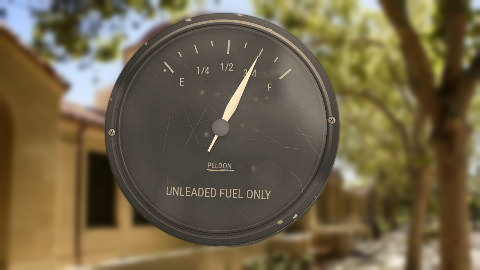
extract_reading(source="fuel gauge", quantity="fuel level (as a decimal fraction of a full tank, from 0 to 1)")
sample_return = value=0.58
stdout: value=0.75
